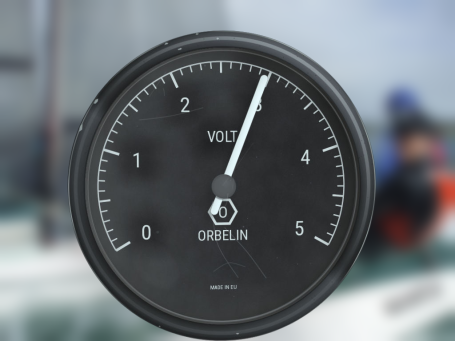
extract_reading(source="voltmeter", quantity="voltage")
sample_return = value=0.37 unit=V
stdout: value=2.95 unit=V
